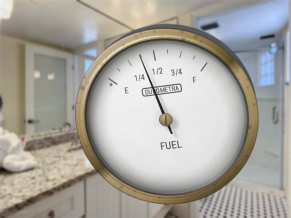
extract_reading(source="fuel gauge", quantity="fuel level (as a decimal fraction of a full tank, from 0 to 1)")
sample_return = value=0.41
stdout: value=0.375
